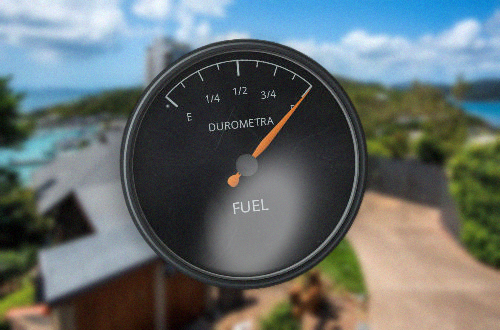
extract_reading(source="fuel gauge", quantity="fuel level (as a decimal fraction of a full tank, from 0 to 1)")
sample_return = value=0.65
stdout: value=1
